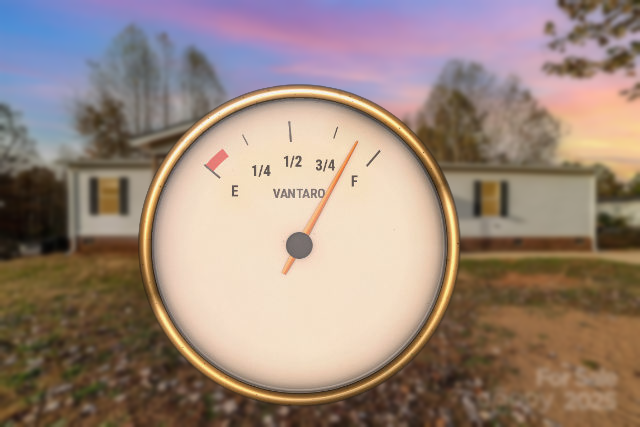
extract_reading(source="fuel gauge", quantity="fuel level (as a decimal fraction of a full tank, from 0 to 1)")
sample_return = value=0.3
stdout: value=0.875
